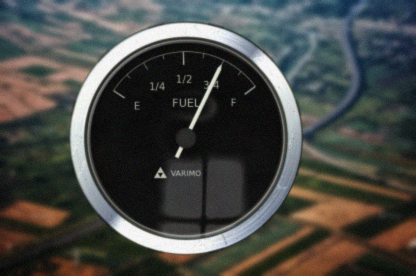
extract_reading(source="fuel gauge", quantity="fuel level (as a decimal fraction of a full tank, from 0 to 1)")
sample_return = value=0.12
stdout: value=0.75
